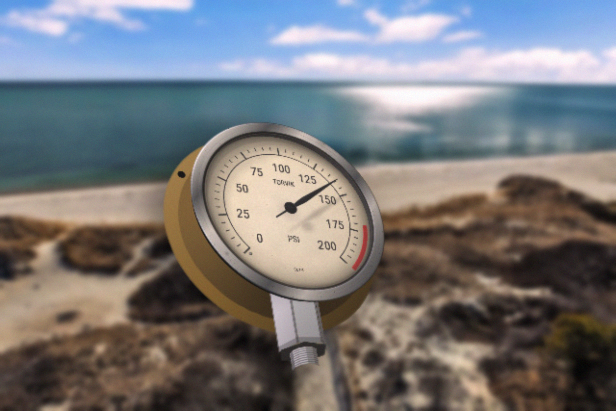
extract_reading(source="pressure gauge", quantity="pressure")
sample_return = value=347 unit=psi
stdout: value=140 unit=psi
